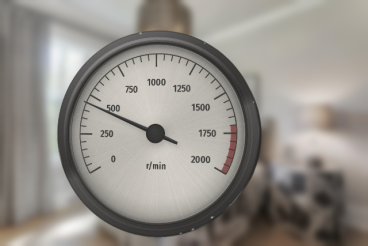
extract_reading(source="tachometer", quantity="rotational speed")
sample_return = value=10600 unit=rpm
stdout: value=450 unit=rpm
